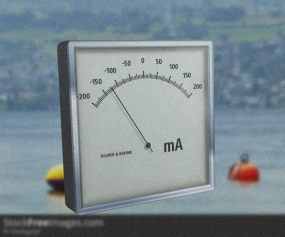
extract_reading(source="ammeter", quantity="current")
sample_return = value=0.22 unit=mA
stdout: value=-125 unit=mA
